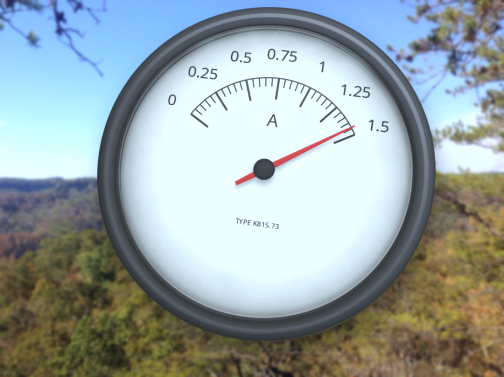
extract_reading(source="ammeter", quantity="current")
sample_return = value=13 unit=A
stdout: value=1.45 unit=A
